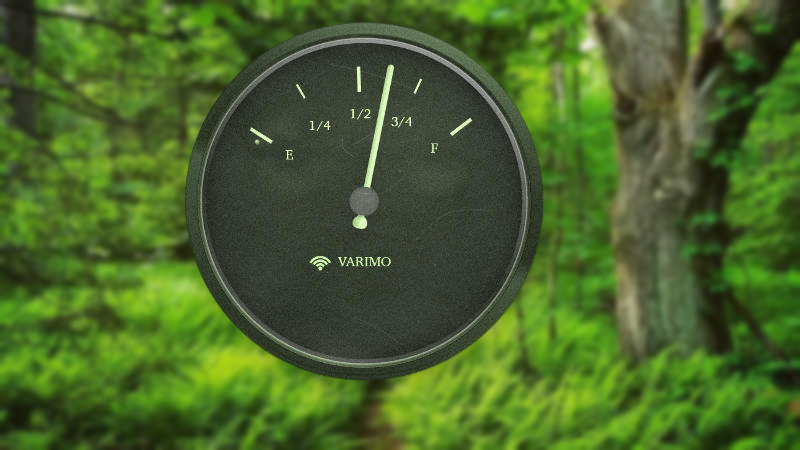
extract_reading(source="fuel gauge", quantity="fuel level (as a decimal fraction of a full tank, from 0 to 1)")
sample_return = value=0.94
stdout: value=0.625
